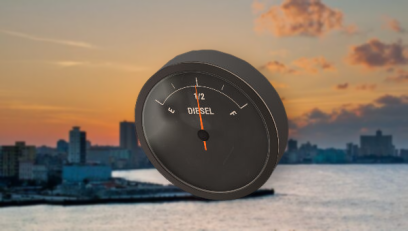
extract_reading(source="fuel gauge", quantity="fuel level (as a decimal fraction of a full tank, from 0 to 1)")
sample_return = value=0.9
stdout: value=0.5
